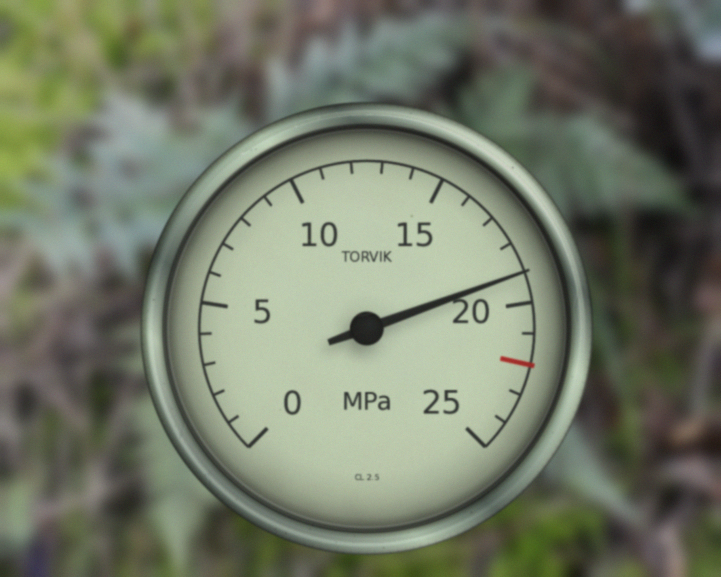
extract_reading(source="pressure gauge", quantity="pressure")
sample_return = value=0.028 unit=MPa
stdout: value=19 unit=MPa
